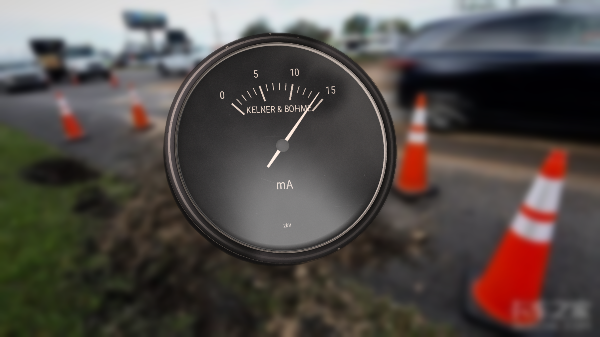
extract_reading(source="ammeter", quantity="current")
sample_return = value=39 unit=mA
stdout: value=14 unit=mA
